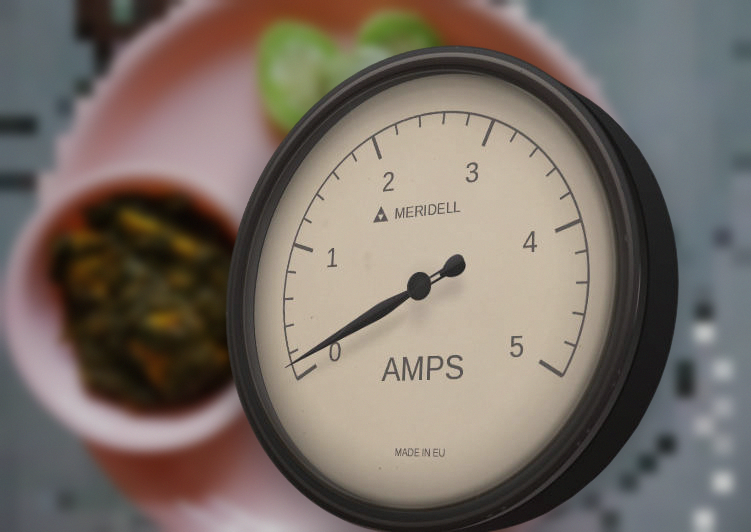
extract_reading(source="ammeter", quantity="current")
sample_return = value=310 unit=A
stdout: value=0.1 unit=A
